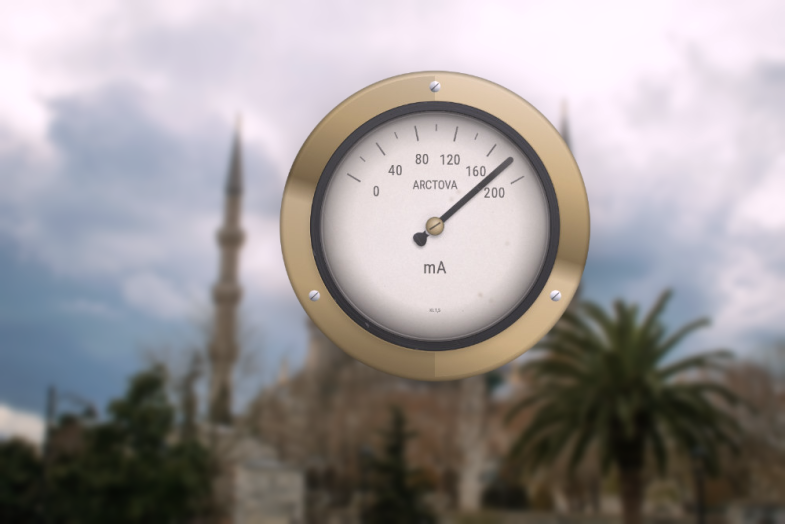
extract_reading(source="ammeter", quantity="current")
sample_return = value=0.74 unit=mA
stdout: value=180 unit=mA
